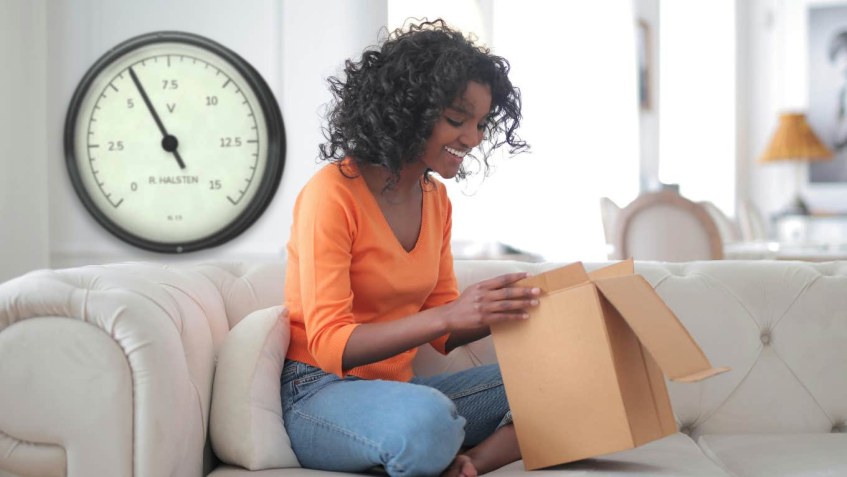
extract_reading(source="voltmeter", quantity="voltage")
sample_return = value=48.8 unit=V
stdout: value=6 unit=V
